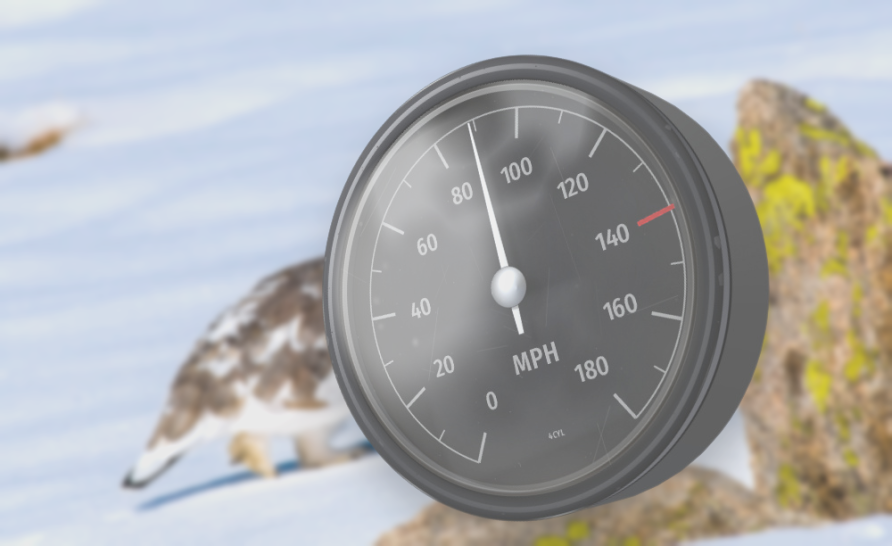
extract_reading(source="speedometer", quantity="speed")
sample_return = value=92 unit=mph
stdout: value=90 unit=mph
